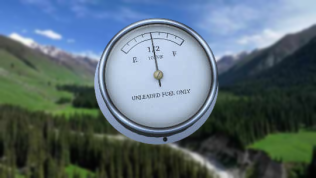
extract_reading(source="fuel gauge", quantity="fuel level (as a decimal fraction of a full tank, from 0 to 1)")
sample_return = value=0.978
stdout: value=0.5
